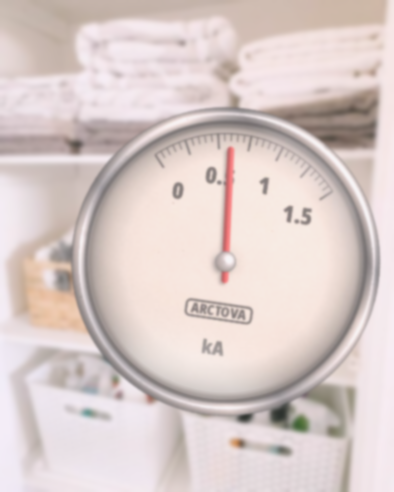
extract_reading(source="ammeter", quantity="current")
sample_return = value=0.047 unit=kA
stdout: value=0.6 unit=kA
